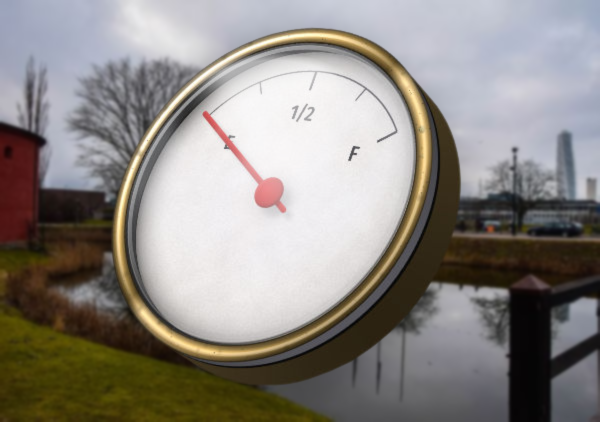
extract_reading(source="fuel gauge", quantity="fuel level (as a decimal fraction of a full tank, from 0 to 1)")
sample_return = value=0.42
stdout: value=0
